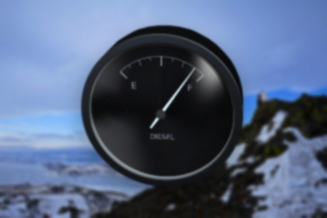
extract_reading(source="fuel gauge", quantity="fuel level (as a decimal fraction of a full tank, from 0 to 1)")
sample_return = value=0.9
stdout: value=0.875
